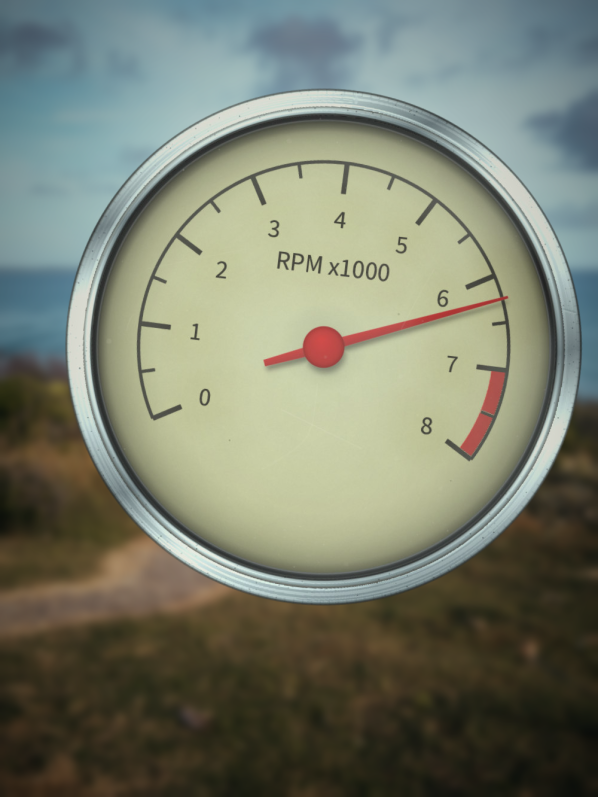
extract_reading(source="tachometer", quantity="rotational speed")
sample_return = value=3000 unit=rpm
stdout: value=6250 unit=rpm
